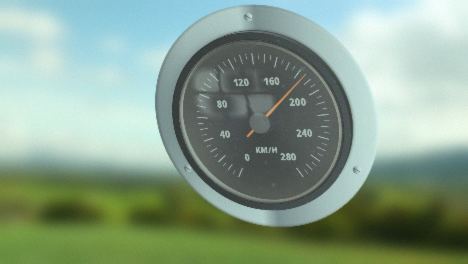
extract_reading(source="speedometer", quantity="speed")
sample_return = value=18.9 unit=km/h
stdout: value=185 unit=km/h
